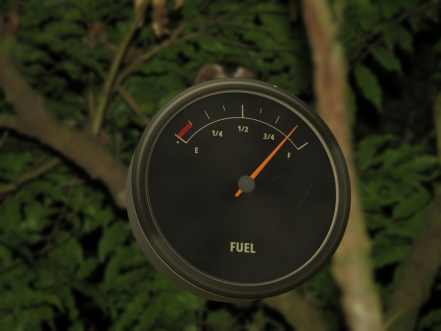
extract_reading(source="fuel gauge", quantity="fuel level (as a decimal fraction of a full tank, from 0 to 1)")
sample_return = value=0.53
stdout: value=0.875
